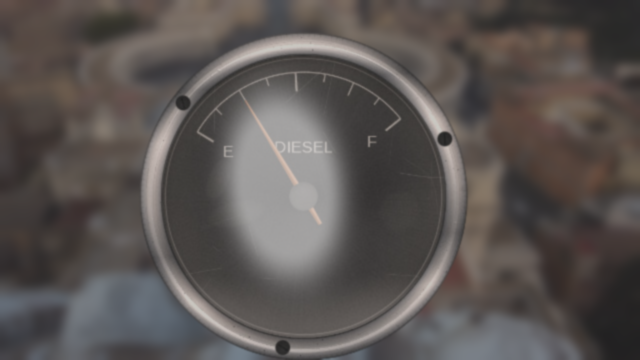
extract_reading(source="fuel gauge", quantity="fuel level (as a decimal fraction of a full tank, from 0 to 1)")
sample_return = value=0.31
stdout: value=0.25
